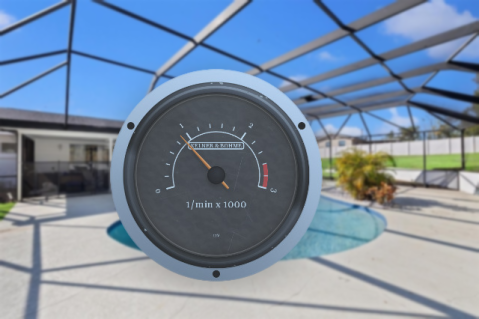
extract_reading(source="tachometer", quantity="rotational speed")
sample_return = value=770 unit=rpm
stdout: value=900 unit=rpm
